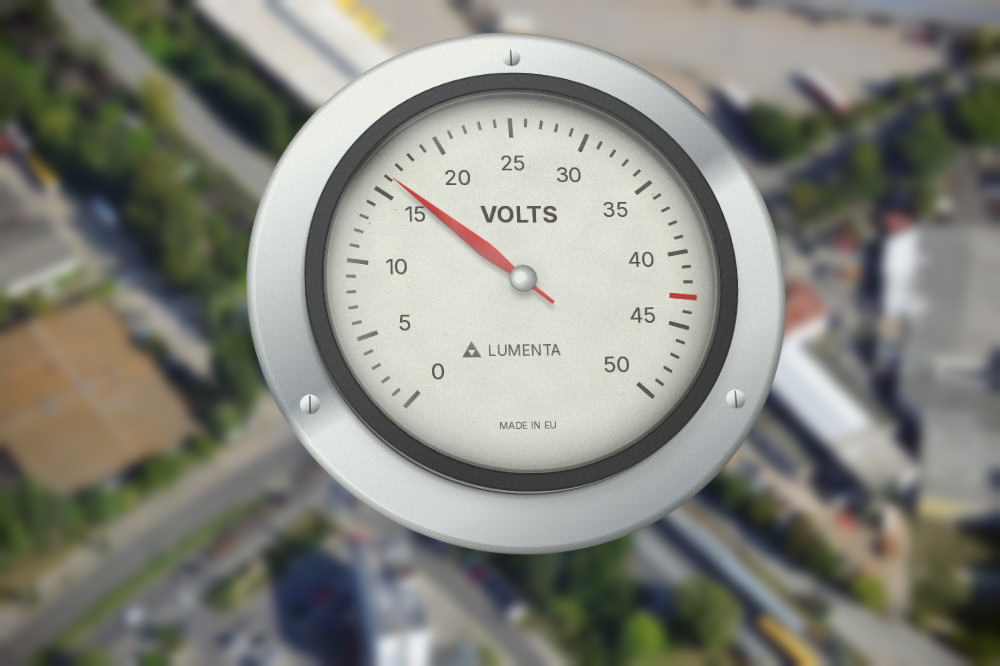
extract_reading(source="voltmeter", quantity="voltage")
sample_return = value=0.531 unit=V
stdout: value=16 unit=V
